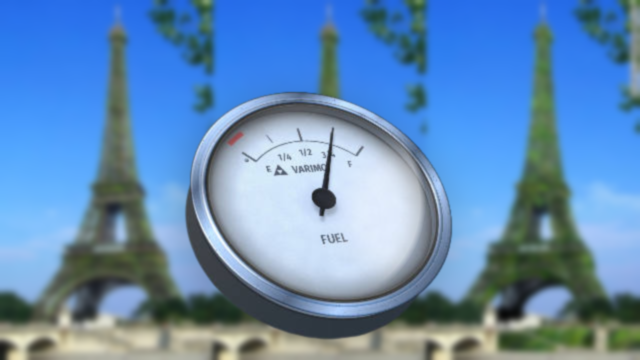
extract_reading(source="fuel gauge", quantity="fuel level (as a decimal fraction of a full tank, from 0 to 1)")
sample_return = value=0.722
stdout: value=0.75
